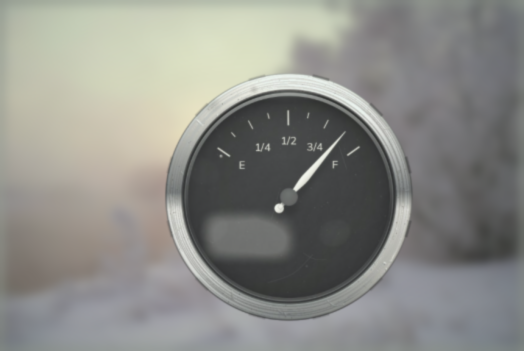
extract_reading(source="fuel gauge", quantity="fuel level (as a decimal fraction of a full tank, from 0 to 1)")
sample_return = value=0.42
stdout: value=0.875
